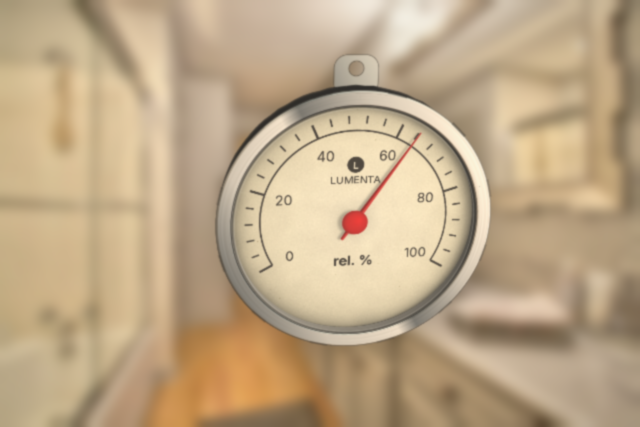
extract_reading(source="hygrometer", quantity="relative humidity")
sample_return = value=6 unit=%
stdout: value=64 unit=%
